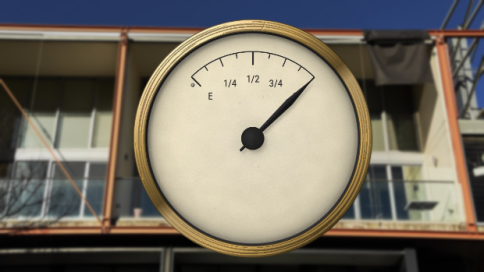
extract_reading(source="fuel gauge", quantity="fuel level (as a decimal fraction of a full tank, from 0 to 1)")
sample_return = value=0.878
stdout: value=1
